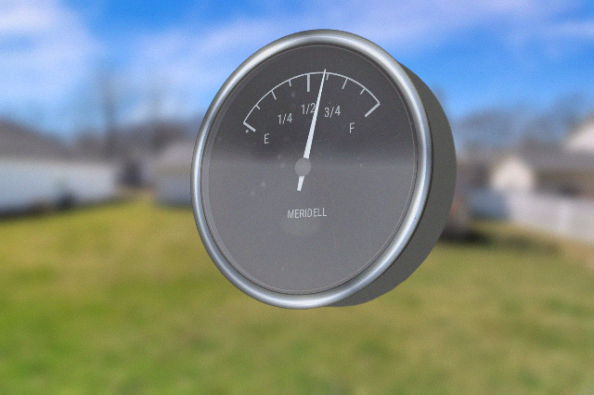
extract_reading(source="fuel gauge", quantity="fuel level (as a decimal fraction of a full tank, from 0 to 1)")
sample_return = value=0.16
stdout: value=0.625
